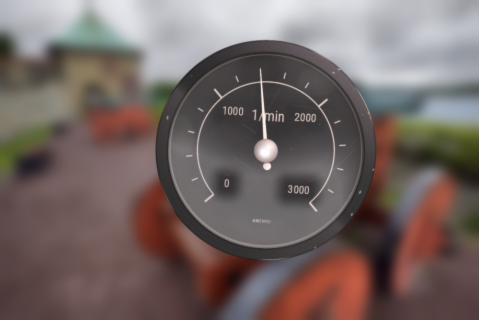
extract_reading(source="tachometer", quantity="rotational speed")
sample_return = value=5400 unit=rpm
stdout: value=1400 unit=rpm
